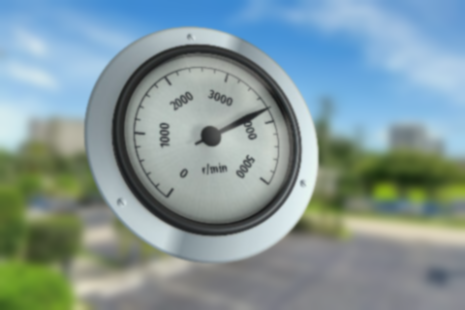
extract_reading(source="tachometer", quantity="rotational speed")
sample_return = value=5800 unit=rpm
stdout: value=3800 unit=rpm
